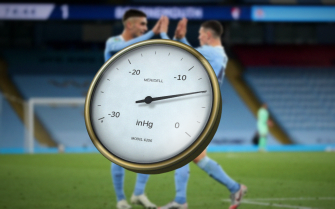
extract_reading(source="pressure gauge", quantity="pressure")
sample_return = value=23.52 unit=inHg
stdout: value=-6 unit=inHg
